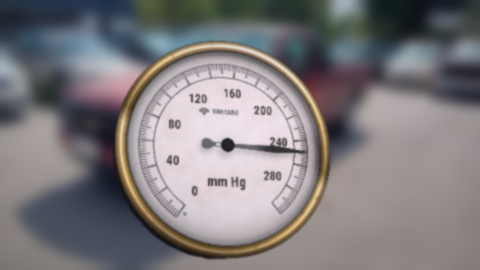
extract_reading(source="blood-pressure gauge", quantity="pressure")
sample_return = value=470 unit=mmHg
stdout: value=250 unit=mmHg
